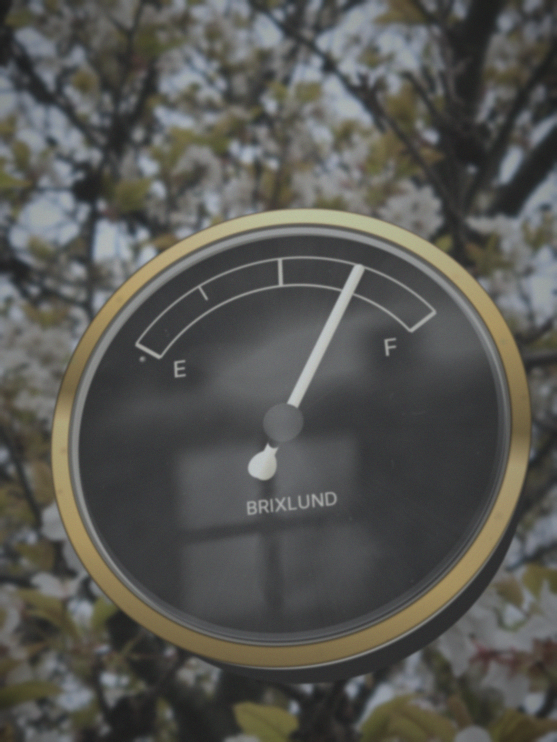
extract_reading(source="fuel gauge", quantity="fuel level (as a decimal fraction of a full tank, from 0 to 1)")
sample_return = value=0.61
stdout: value=0.75
